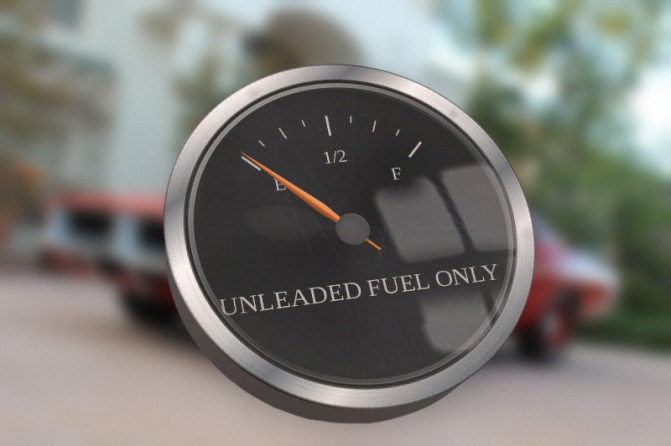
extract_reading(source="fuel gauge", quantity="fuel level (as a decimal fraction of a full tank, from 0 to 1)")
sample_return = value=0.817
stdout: value=0
